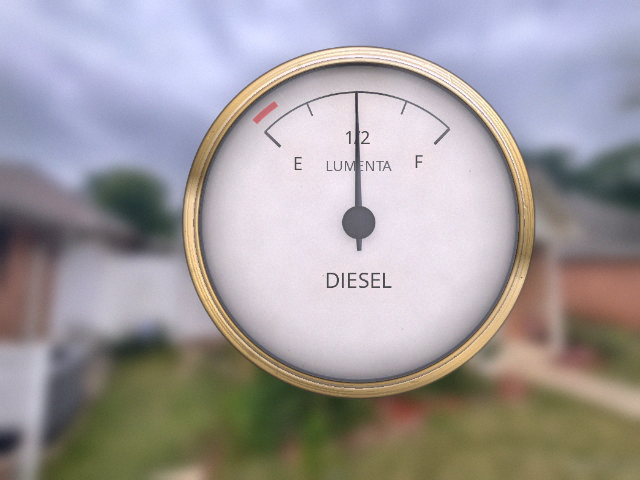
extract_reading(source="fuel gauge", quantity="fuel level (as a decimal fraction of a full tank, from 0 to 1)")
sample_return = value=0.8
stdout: value=0.5
